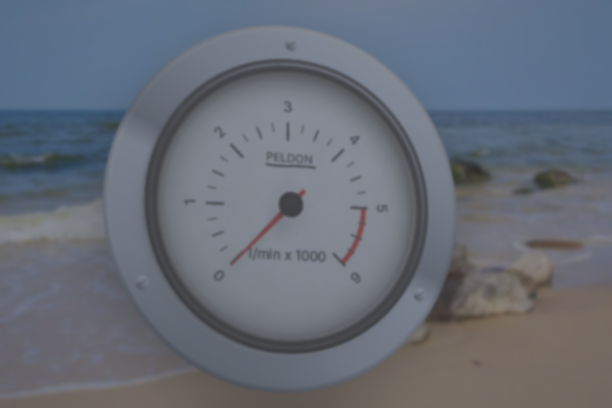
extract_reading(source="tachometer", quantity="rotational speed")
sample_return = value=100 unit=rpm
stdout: value=0 unit=rpm
